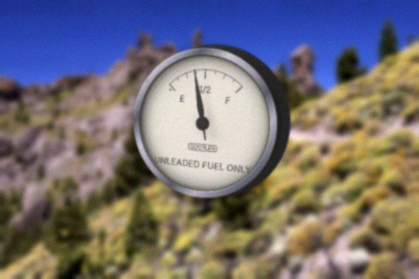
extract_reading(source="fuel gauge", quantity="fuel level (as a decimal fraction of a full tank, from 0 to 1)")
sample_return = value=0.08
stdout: value=0.375
